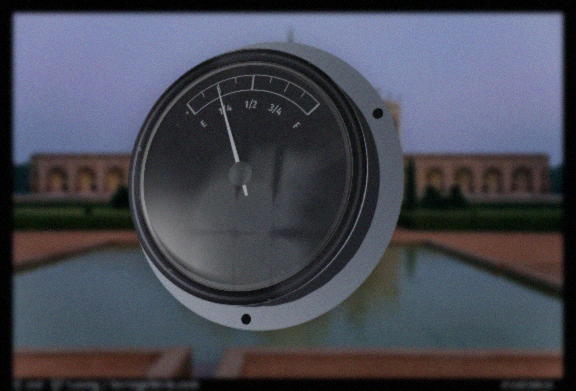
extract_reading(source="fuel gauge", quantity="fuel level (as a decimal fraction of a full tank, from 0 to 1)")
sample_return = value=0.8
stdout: value=0.25
